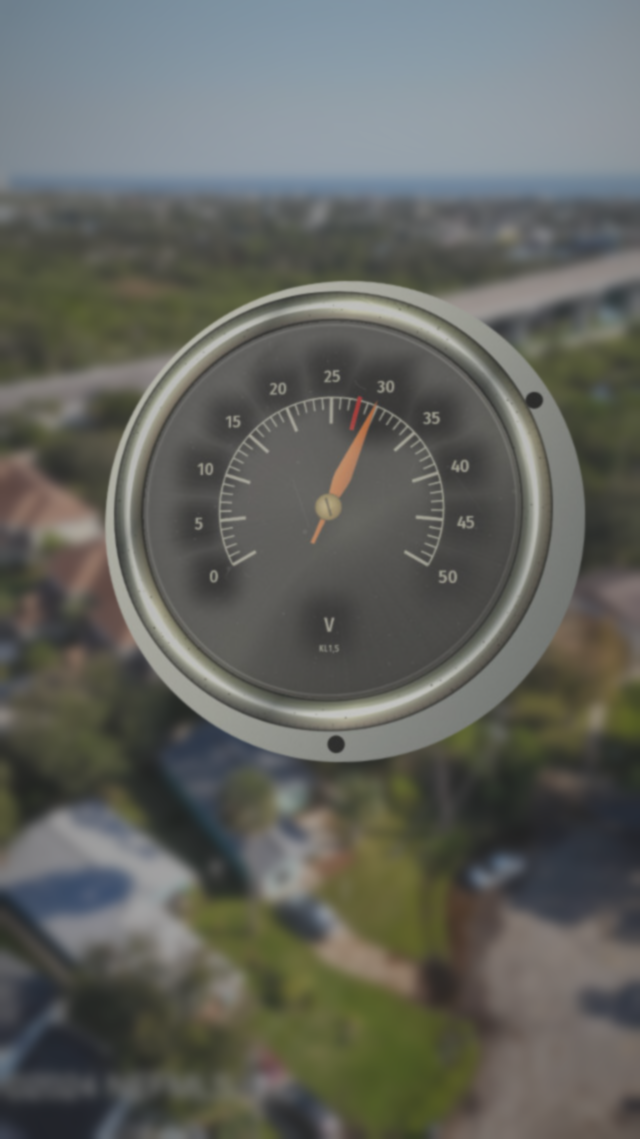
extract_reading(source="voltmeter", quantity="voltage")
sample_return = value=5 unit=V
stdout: value=30 unit=V
